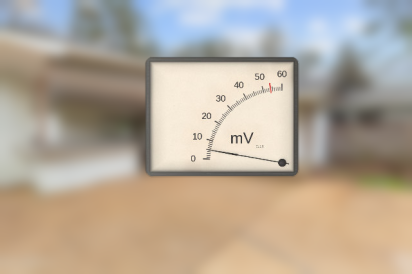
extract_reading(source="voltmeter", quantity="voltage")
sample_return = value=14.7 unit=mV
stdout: value=5 unit=mV
